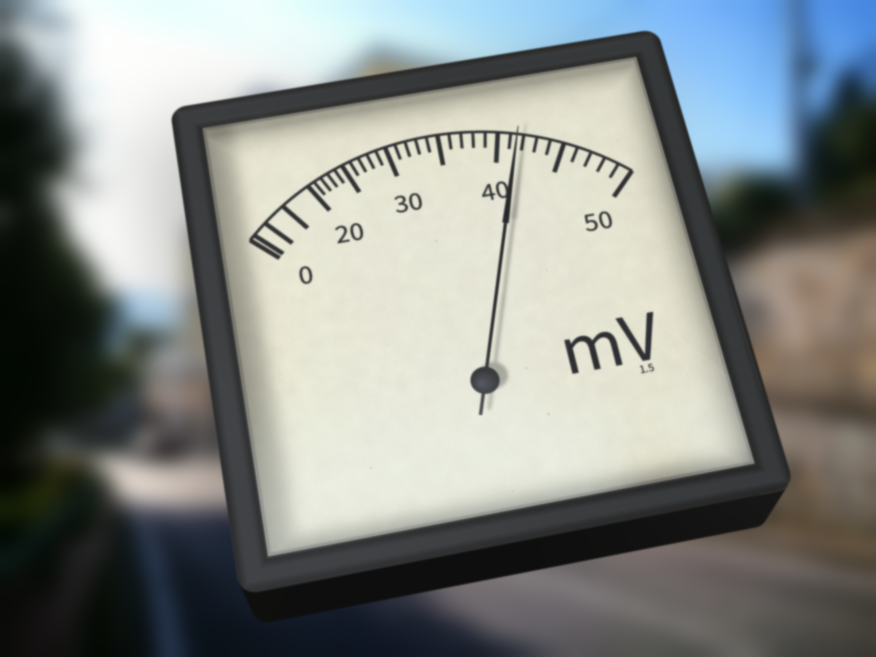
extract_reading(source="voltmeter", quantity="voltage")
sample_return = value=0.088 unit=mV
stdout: value=41.5 unit=mV
